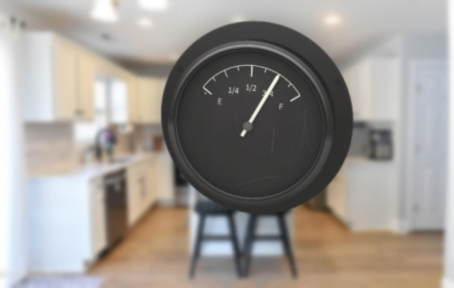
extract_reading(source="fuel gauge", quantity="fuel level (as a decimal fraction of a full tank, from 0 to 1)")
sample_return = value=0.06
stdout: value=0.75
